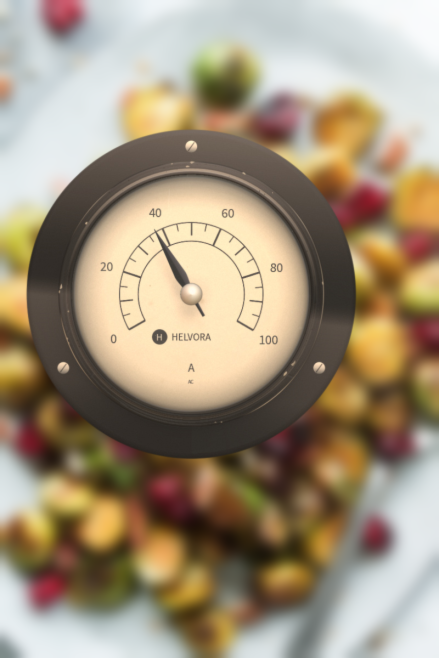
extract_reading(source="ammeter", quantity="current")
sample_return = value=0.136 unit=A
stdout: value=37.5 unit=A
